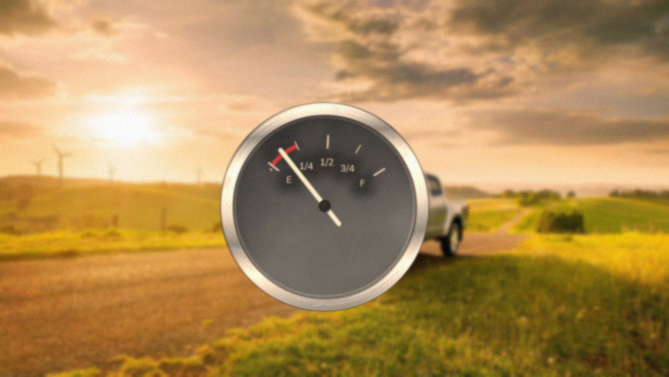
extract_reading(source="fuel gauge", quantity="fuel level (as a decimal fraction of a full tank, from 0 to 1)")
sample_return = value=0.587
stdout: value=0.125
